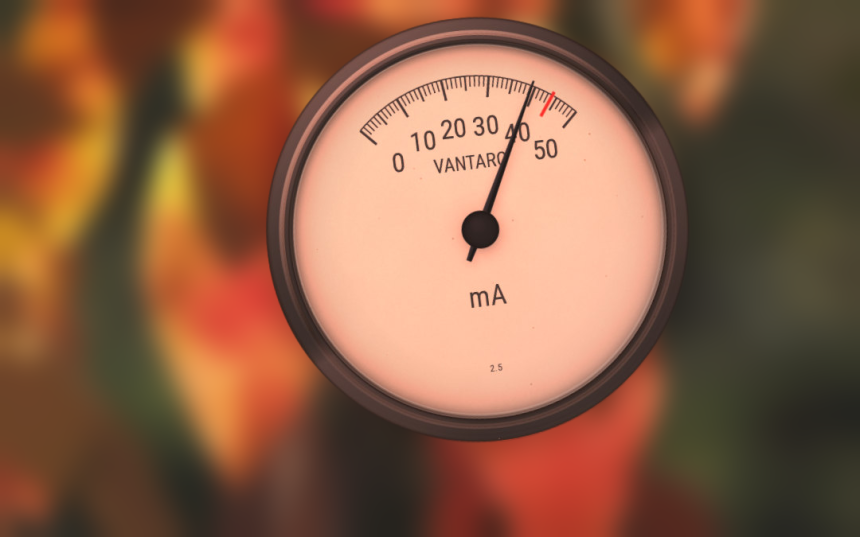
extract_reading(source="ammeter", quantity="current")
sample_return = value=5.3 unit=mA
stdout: value=39 unit=mA
